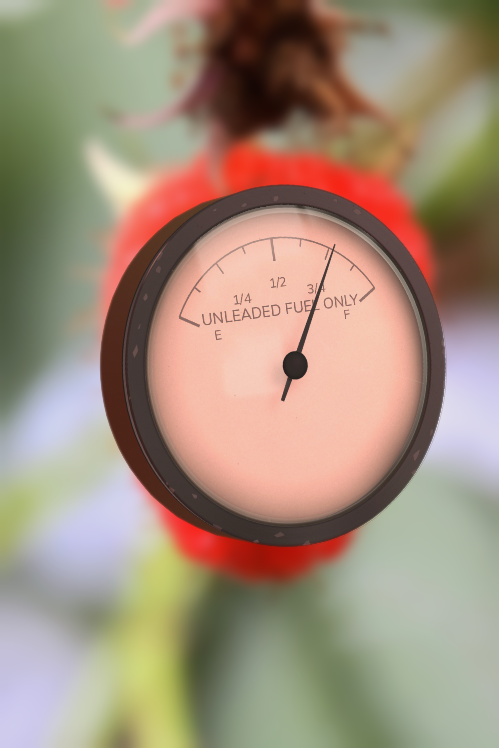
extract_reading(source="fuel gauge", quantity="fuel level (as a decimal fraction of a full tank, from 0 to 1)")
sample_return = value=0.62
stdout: value=0.75
